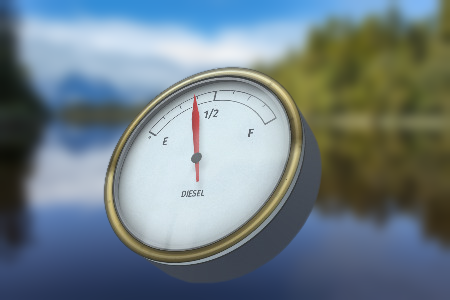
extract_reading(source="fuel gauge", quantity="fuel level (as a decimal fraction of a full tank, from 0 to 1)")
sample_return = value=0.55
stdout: value=0.375
